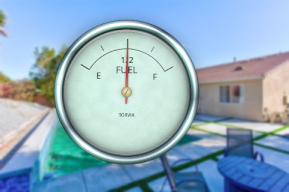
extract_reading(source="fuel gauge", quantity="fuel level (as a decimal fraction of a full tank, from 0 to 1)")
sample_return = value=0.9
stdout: value=0.5
